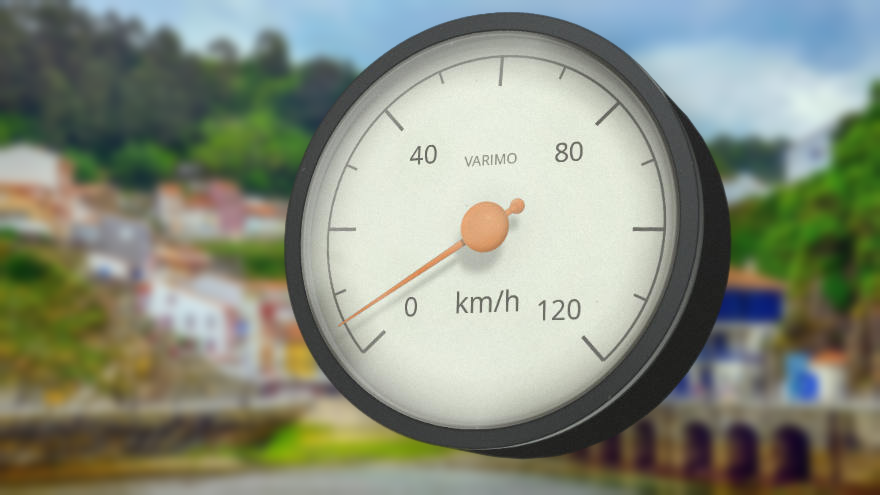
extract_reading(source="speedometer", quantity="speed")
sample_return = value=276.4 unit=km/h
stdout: value=5 unit=km/h
